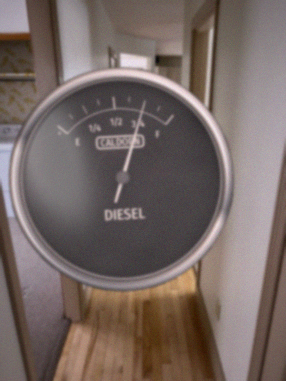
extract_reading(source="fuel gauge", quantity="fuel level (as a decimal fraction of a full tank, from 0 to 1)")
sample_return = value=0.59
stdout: value=0.75
